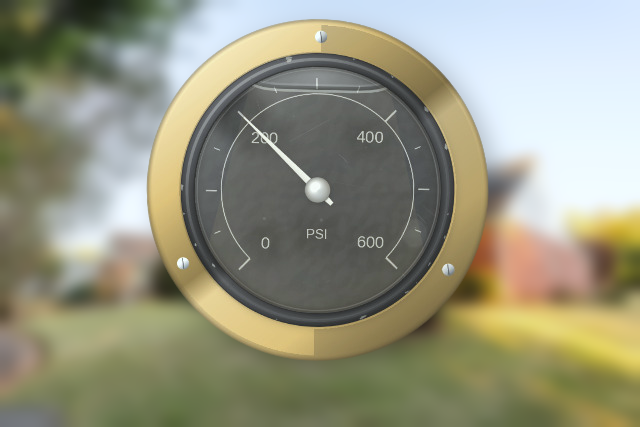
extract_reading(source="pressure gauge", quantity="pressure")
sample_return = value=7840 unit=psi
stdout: value=200 unit=psi
